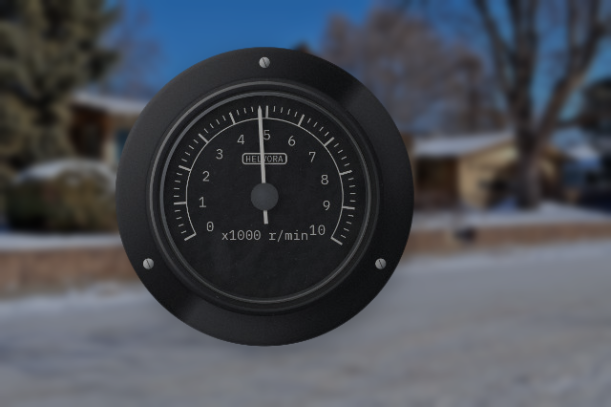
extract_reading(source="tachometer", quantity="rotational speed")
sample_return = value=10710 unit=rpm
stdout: value=4800 unit=rpm
